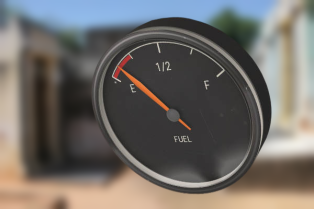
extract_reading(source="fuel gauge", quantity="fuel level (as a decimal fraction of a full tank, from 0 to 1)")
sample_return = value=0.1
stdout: value=0.125
